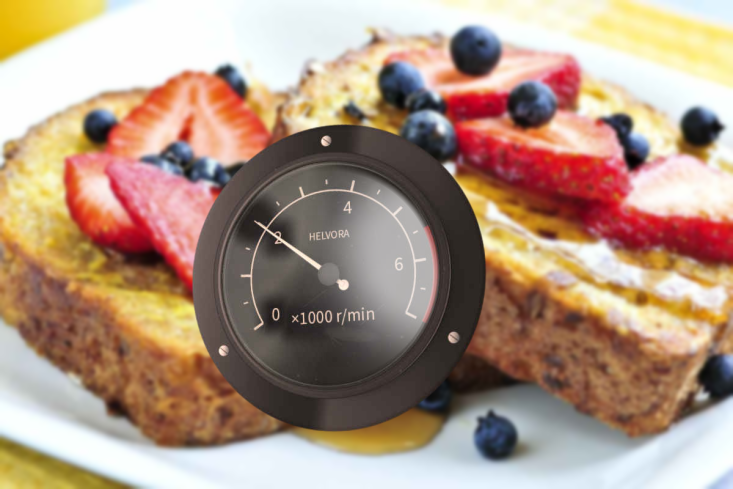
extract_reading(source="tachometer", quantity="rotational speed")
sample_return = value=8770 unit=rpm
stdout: value=2000 unit=rpm
